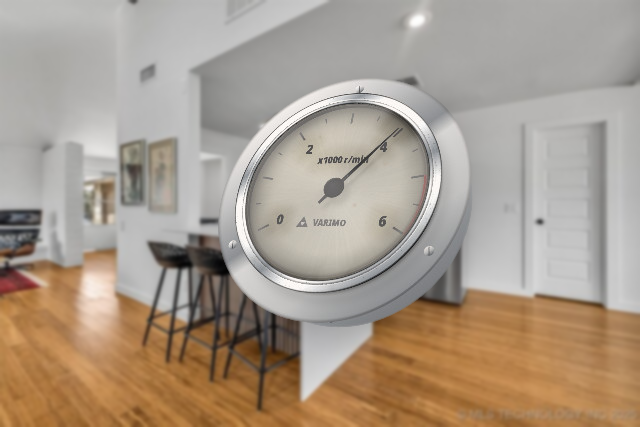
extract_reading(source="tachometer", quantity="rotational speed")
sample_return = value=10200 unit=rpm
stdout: value=4000 unit=rpm
